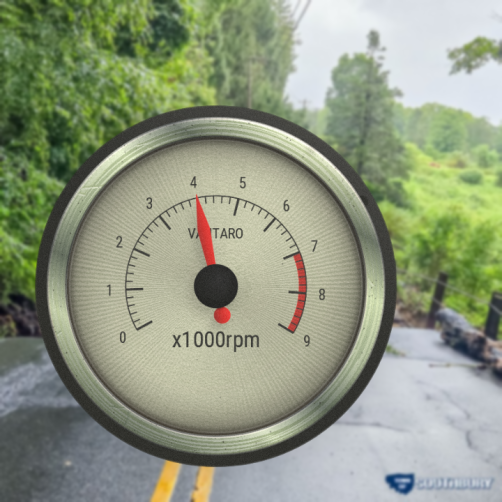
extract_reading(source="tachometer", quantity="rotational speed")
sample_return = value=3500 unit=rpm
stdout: value=4000 unit=rpm
